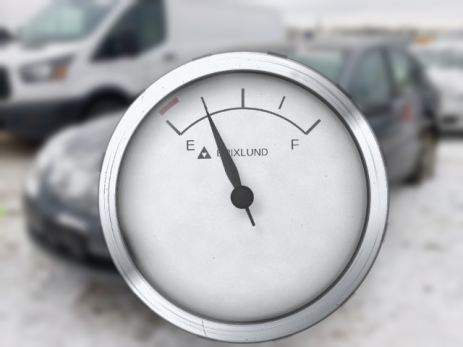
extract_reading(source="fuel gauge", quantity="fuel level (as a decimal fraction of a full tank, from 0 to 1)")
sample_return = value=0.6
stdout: value=0.25
